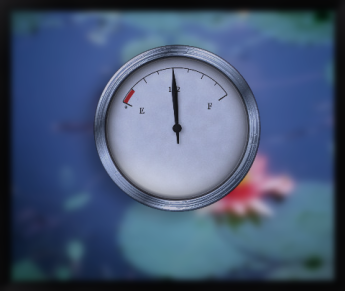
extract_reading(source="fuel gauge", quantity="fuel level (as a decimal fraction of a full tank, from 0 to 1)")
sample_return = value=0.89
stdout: value=0.5
